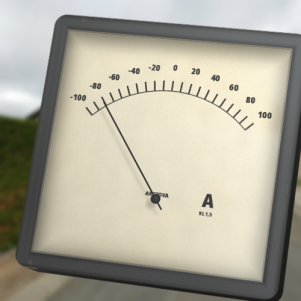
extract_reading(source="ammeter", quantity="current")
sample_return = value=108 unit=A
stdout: value=-80 unit=A
